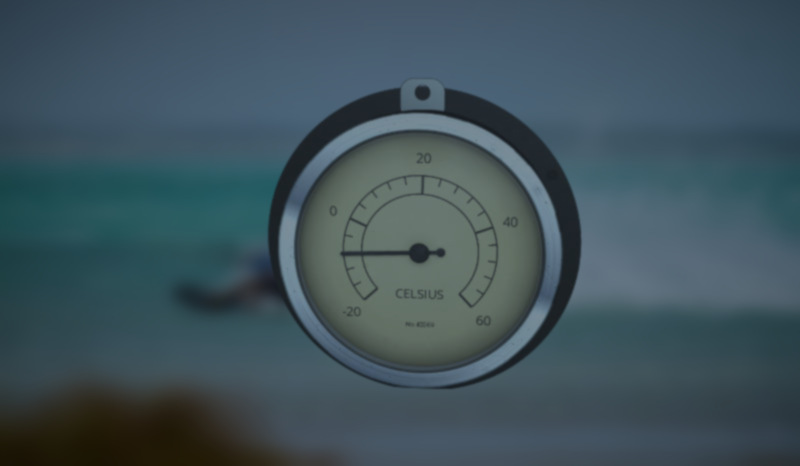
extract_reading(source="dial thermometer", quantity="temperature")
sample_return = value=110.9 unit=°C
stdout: value=-8 unit=°C
